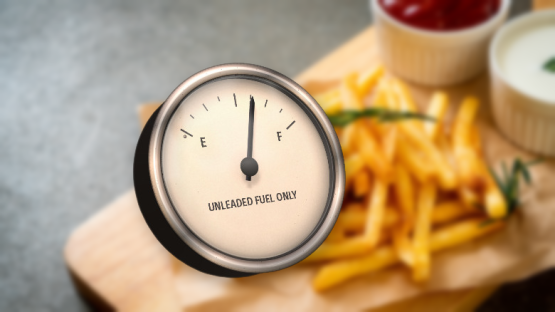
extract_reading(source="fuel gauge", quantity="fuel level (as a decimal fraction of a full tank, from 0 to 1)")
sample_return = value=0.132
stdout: value=0.625
